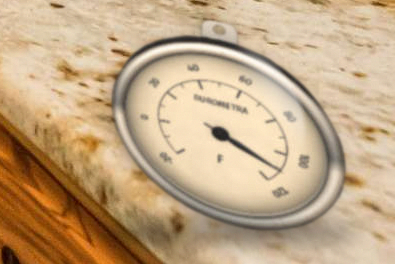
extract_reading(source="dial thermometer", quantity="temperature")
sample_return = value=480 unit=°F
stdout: value=110 unit=°F
